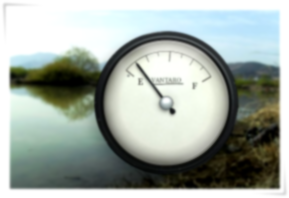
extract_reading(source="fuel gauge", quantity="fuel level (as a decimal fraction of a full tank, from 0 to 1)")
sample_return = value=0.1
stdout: value=0.125
